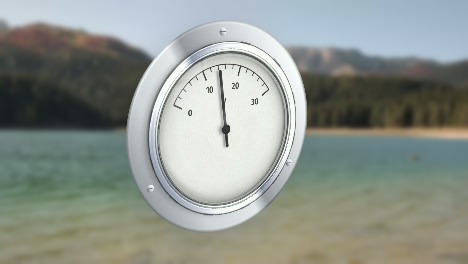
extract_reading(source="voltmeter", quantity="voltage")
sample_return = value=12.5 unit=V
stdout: value=14 unit=V
